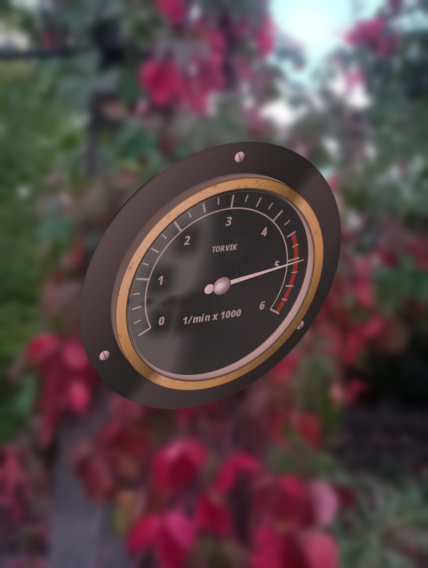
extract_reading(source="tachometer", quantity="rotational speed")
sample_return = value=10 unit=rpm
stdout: value=5000 unit=rpm
